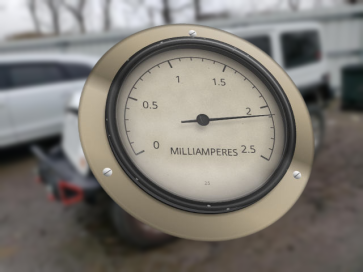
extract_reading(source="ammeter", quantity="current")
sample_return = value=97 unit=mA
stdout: value=2.1 unit=mA
